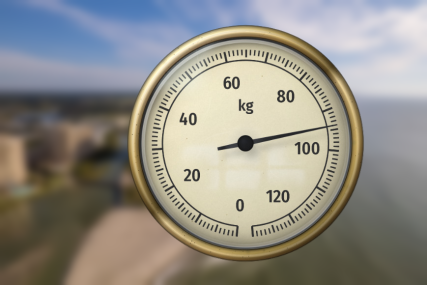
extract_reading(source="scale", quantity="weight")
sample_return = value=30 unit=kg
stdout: value=94 unit=kg
